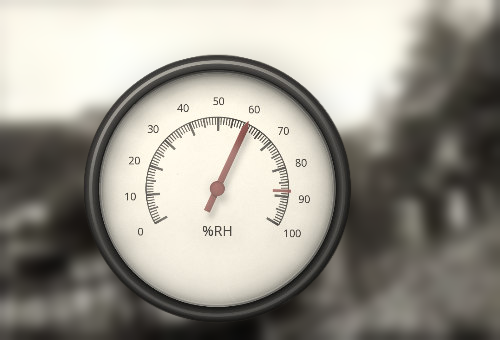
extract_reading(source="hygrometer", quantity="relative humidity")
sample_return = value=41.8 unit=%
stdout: value=60 unit=%
